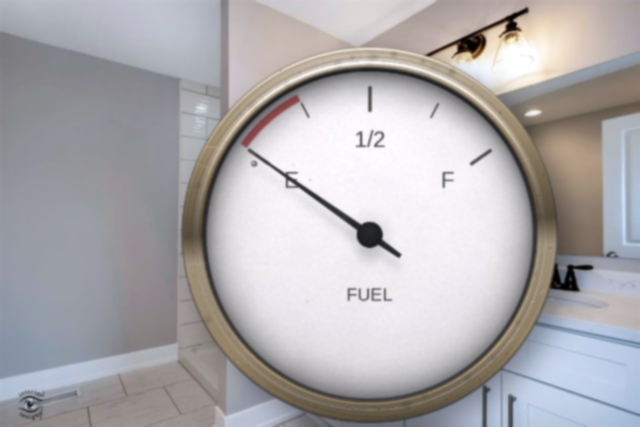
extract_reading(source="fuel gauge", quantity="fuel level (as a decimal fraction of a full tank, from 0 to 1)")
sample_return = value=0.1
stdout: value=0
